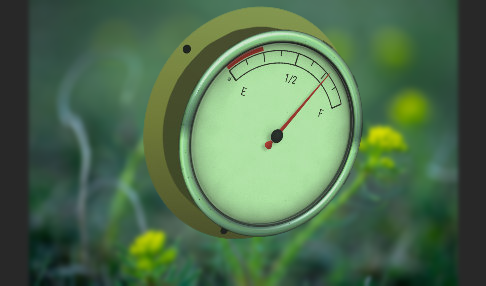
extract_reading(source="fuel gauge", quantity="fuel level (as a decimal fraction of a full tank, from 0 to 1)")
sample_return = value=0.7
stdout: value=0.75
